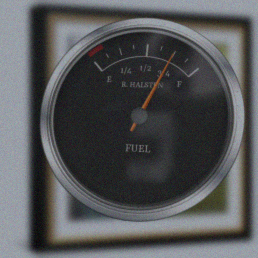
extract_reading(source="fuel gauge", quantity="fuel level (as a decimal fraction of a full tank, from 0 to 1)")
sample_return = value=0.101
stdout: value=0.75
